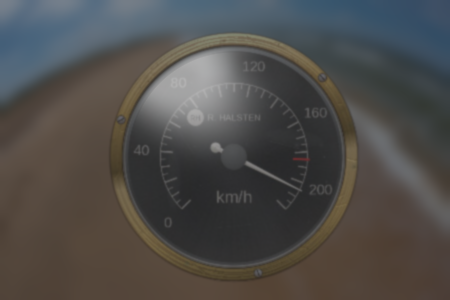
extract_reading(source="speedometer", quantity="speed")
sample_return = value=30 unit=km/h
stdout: value=205 unit=km/h
